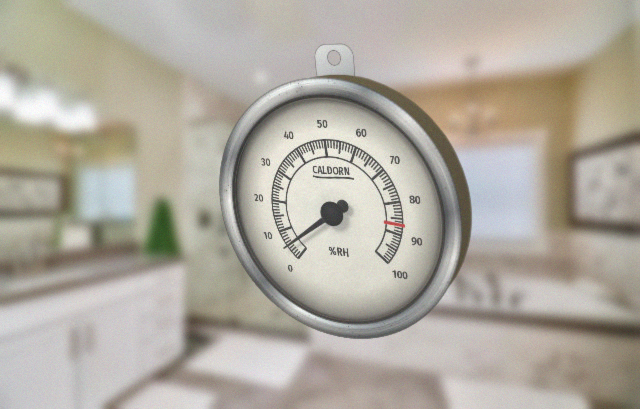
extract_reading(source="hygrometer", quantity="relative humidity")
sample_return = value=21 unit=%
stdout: value=5 unit=%
